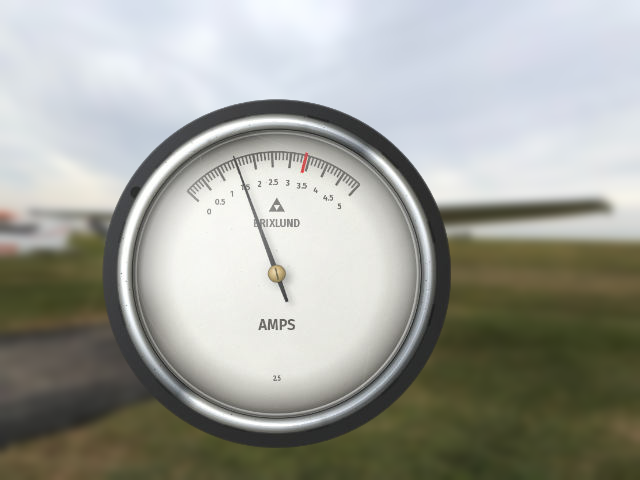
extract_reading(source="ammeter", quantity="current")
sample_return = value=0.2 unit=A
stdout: value=1.5 unit=A
